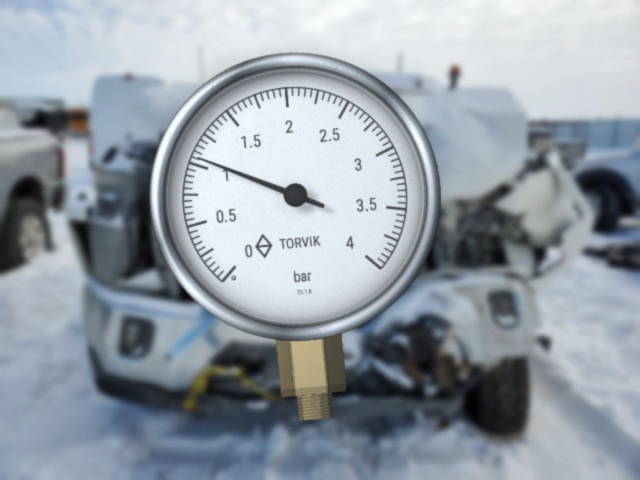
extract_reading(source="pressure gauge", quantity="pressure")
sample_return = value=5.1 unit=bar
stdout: value=1.05 unit=bar
